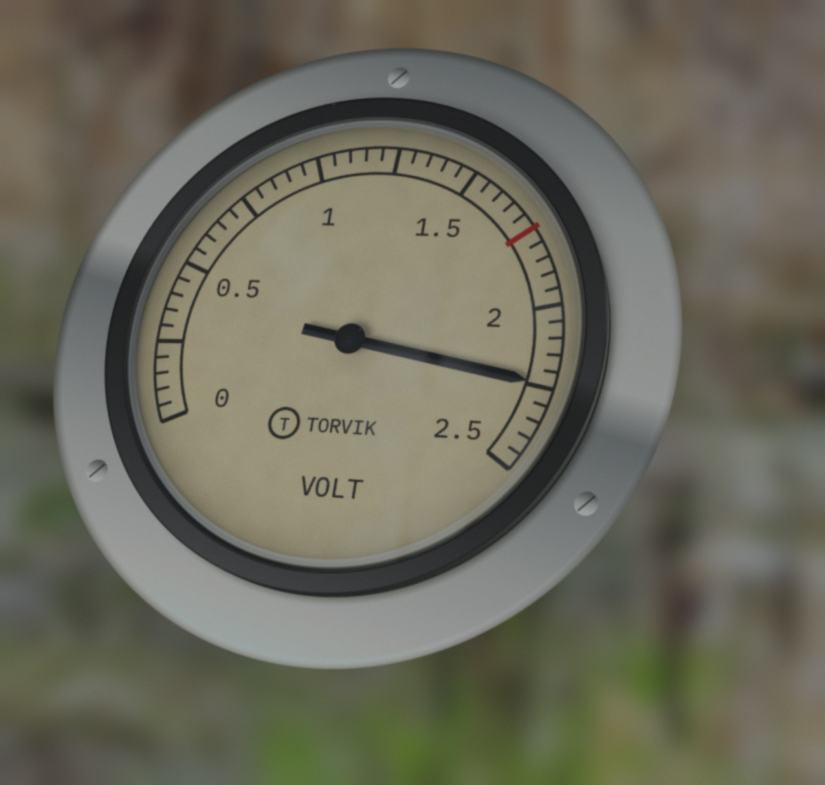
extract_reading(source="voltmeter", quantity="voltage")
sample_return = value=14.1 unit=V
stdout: value=2.25 unit=V
